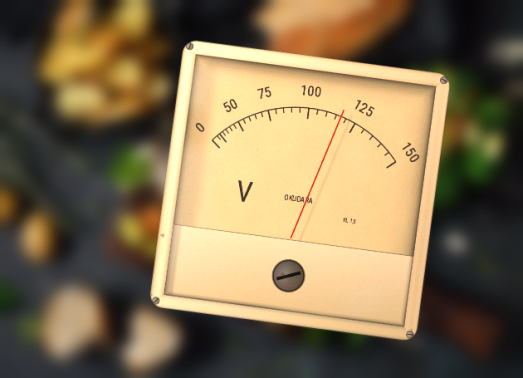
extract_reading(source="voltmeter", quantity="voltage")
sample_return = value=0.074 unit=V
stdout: value=117.5 unit=V
